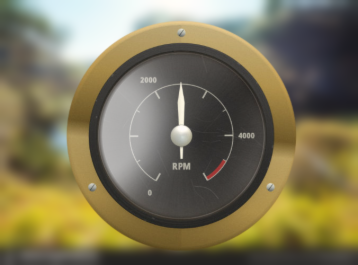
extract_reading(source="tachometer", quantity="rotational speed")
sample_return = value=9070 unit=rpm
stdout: value=2500 unit=rpm
